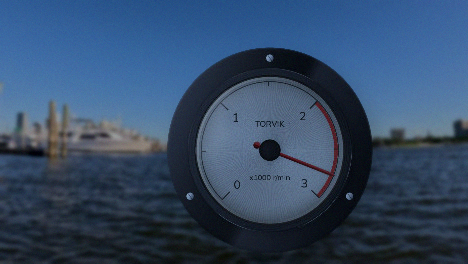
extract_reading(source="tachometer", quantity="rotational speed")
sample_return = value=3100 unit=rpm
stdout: value=2750 unit=rpm
